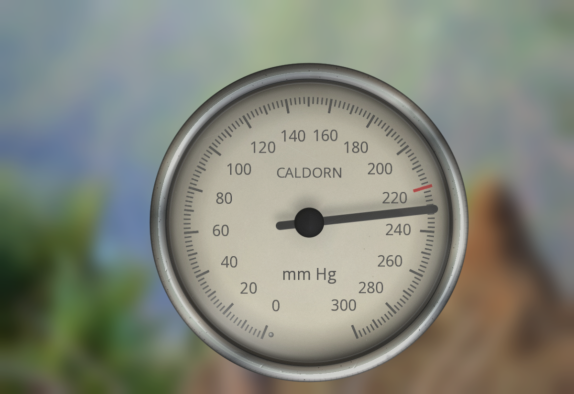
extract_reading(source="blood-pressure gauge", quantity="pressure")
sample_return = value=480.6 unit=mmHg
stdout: value=230 unit=mmHg
